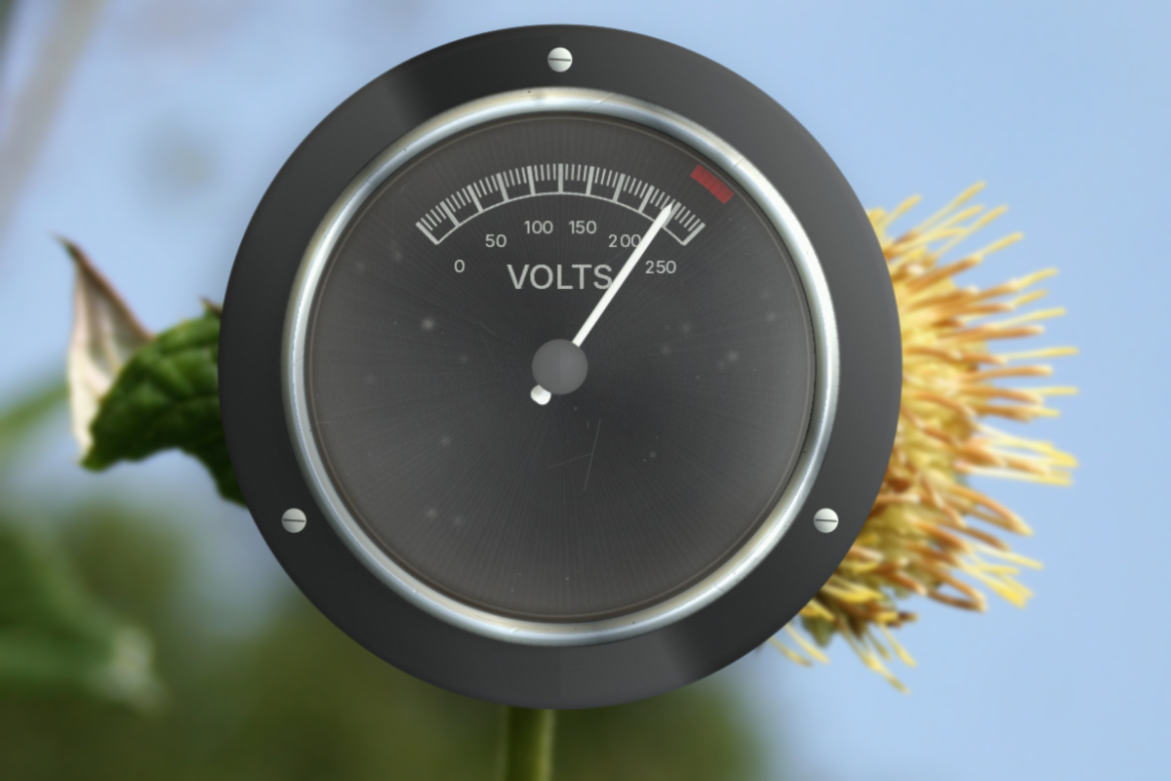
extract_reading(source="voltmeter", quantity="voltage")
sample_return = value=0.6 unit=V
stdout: value=220 unit=V
